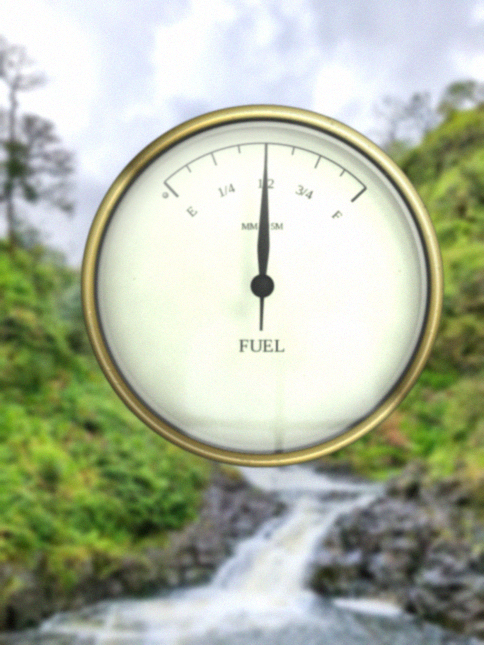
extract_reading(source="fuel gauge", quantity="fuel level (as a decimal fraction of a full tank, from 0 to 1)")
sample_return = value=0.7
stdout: value=0.5
